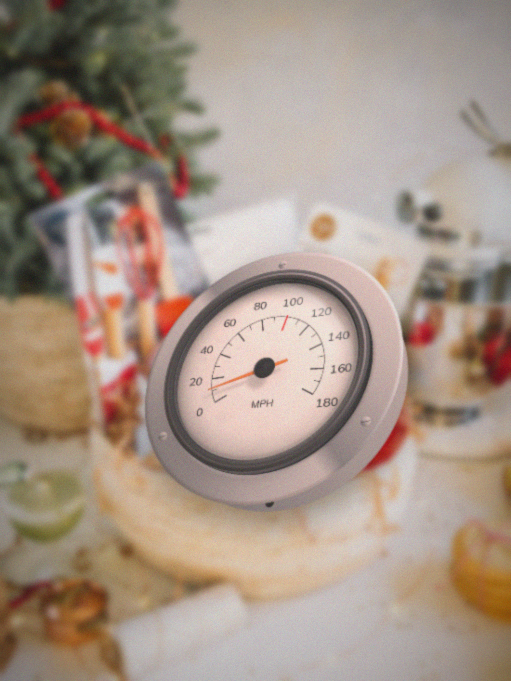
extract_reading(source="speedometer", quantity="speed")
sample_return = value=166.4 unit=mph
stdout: value=10 unit=mph
